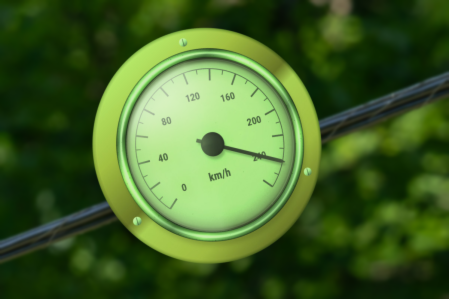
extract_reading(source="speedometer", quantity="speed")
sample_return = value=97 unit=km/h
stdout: value=240 unit=km/h
